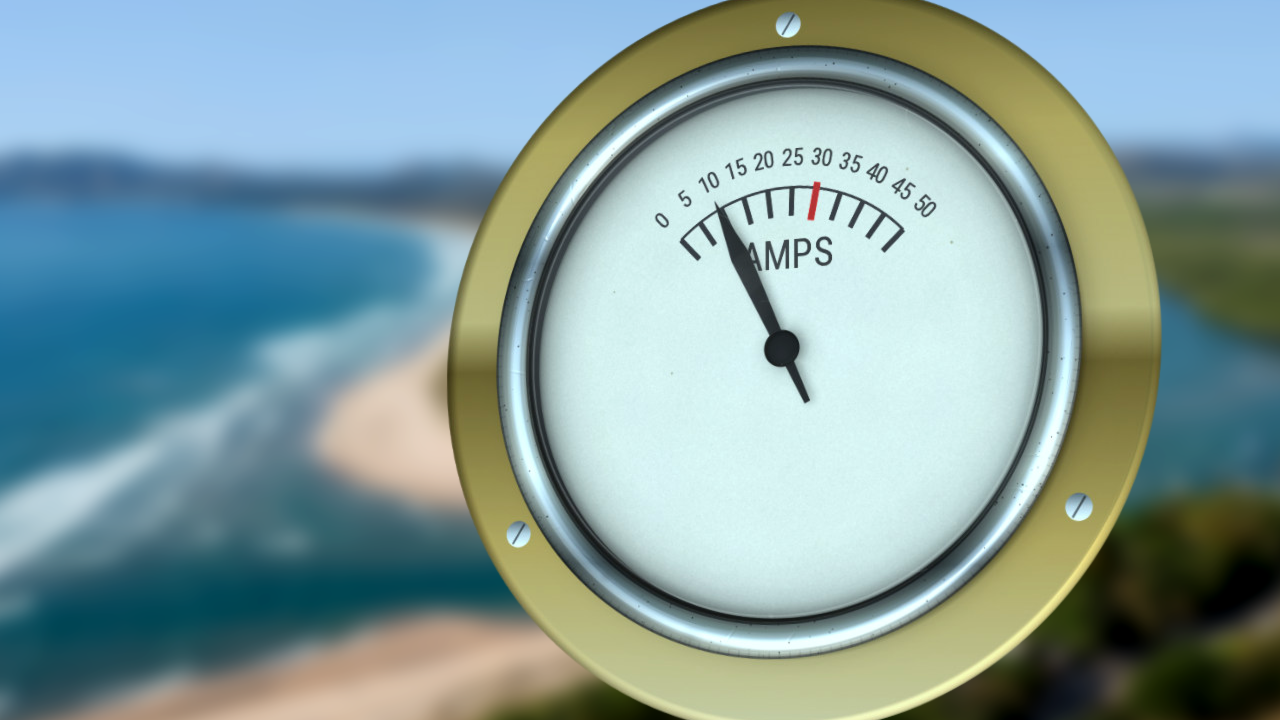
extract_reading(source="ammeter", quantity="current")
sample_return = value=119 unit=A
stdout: value=10 unit=A
